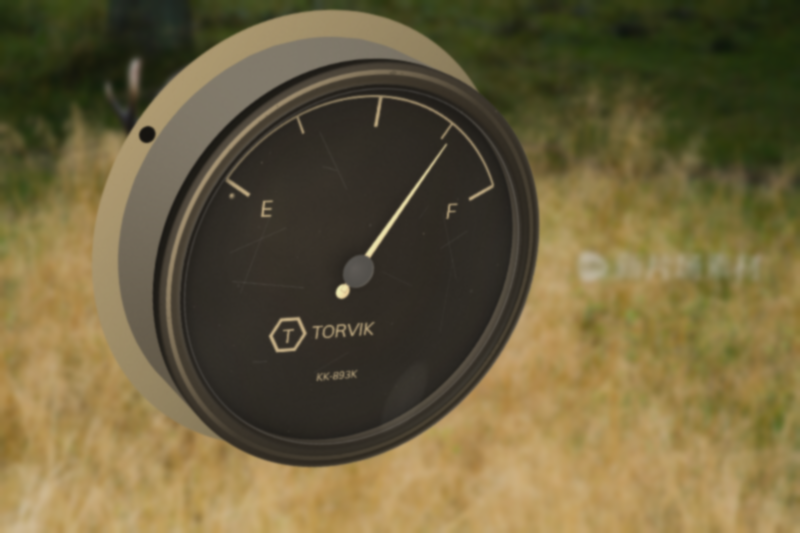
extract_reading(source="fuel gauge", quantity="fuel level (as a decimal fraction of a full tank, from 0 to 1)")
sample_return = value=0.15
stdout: value=0.75
